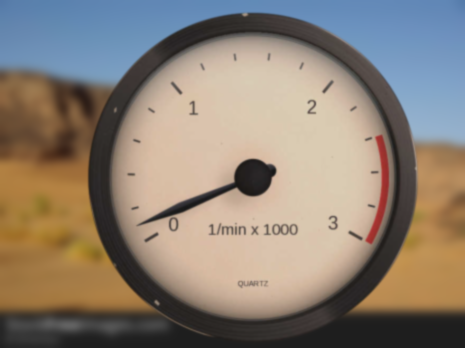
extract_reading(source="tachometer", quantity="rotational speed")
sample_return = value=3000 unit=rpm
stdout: value=100 unit=rpm
